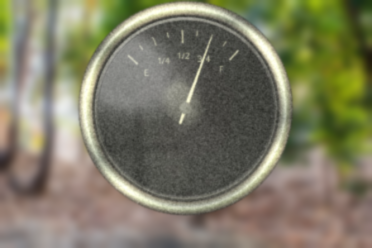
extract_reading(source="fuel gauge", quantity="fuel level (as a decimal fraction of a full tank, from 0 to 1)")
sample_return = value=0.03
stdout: value=0.75
